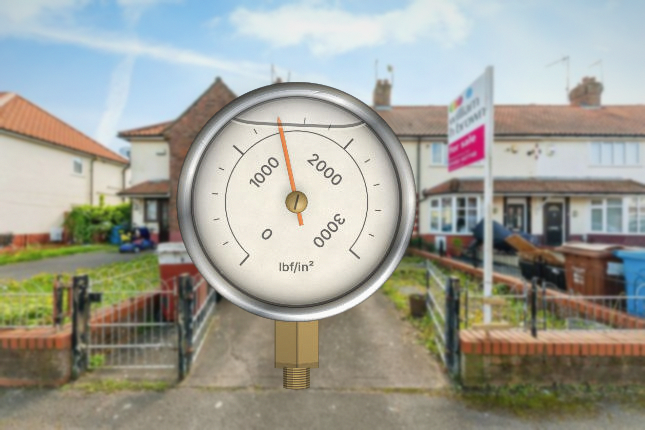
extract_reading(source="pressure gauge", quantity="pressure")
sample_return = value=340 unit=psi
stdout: value=1400 unit=psi
